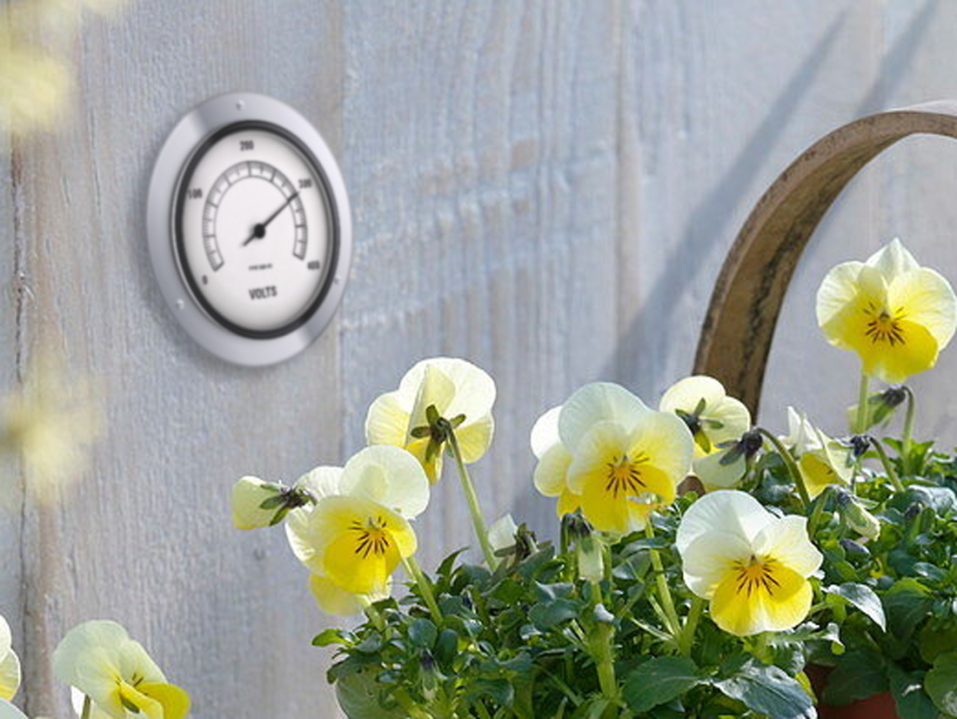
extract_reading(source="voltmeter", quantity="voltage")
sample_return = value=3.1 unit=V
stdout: value=300 unit=V
